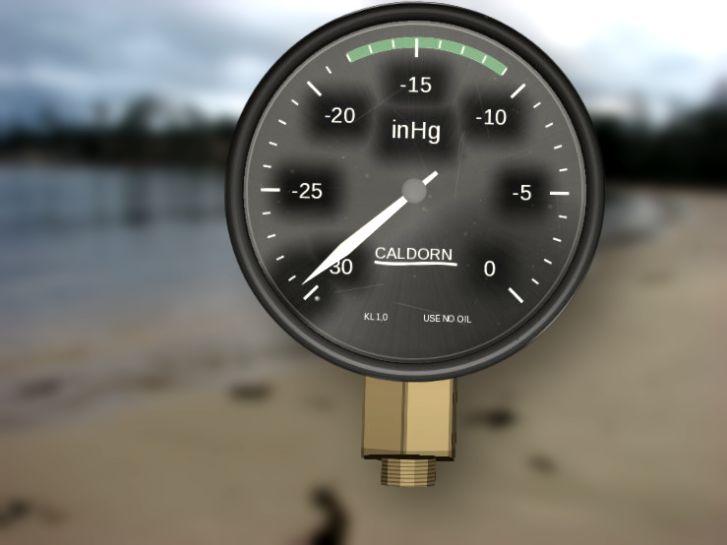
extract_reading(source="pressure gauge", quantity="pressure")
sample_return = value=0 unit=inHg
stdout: value=-29.5 unit=inHg
